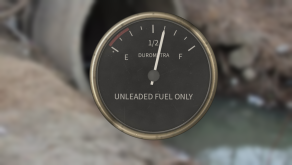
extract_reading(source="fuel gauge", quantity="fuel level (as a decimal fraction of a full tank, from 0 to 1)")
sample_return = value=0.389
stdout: value=0.625
